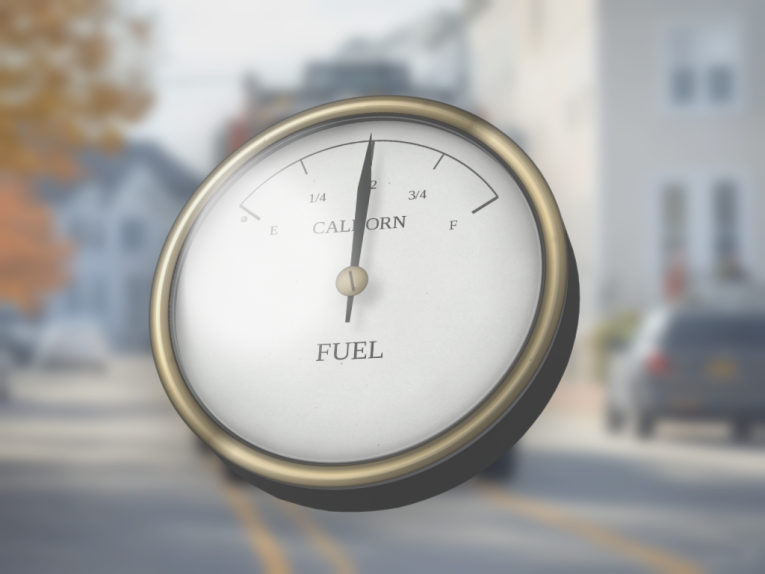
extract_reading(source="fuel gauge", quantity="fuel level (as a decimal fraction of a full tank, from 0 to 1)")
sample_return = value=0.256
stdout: value=0.5
